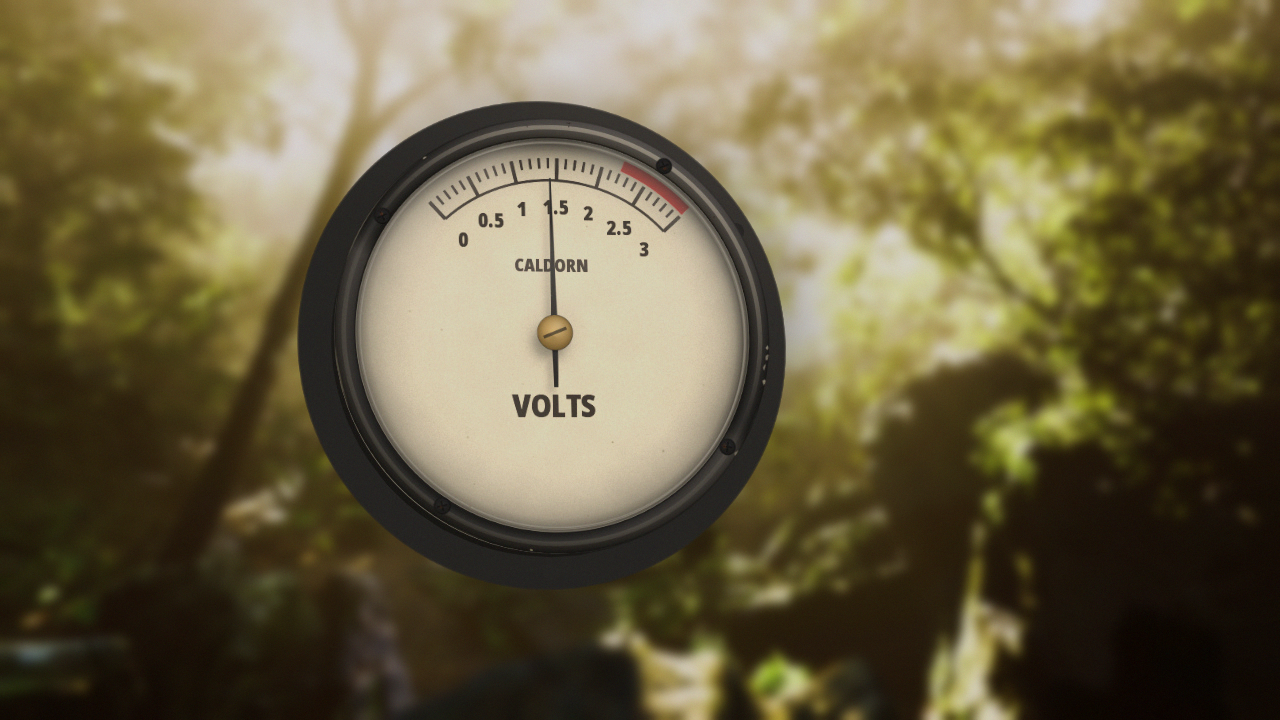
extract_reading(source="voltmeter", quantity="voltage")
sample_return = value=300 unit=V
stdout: value=1.4 unit=V
